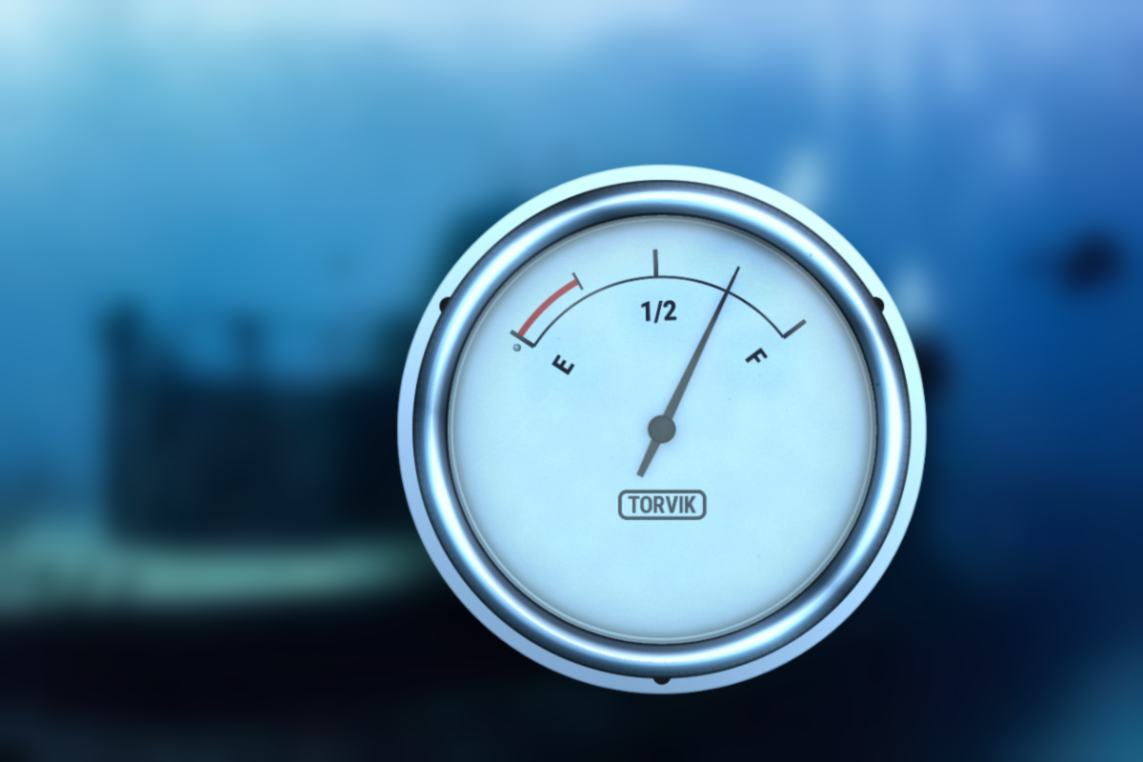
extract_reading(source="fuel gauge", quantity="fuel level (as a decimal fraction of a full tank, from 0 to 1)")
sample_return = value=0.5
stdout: value=0.75
